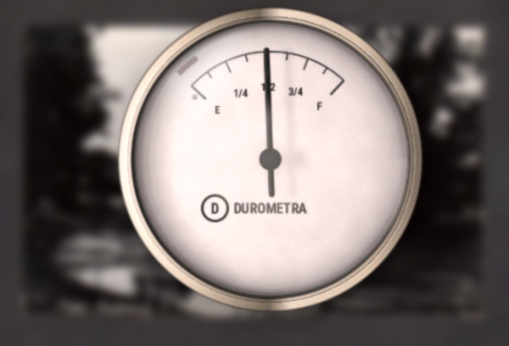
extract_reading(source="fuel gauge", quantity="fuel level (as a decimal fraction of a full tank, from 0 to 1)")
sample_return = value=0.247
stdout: value=0.5
